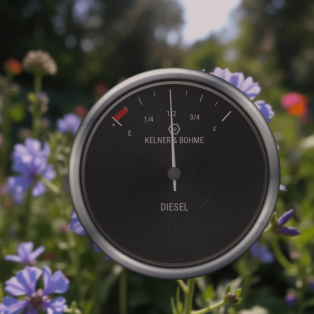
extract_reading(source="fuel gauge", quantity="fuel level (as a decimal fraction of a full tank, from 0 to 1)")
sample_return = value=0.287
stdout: value=0.5
